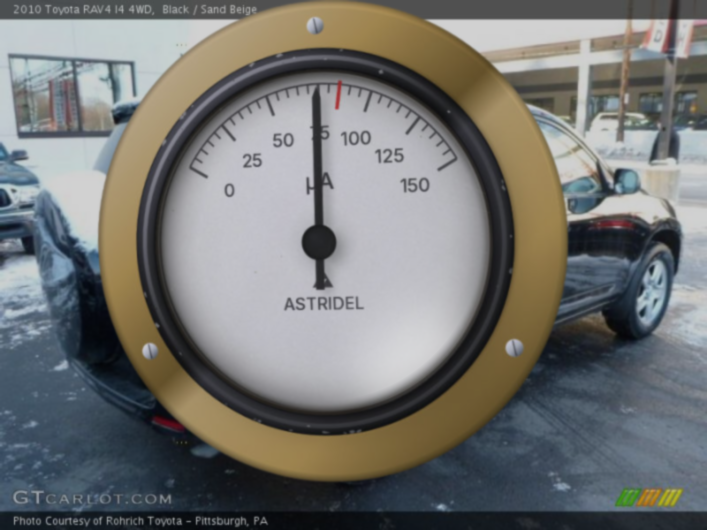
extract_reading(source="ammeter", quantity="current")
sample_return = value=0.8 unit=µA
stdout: value=75 unit=µA
